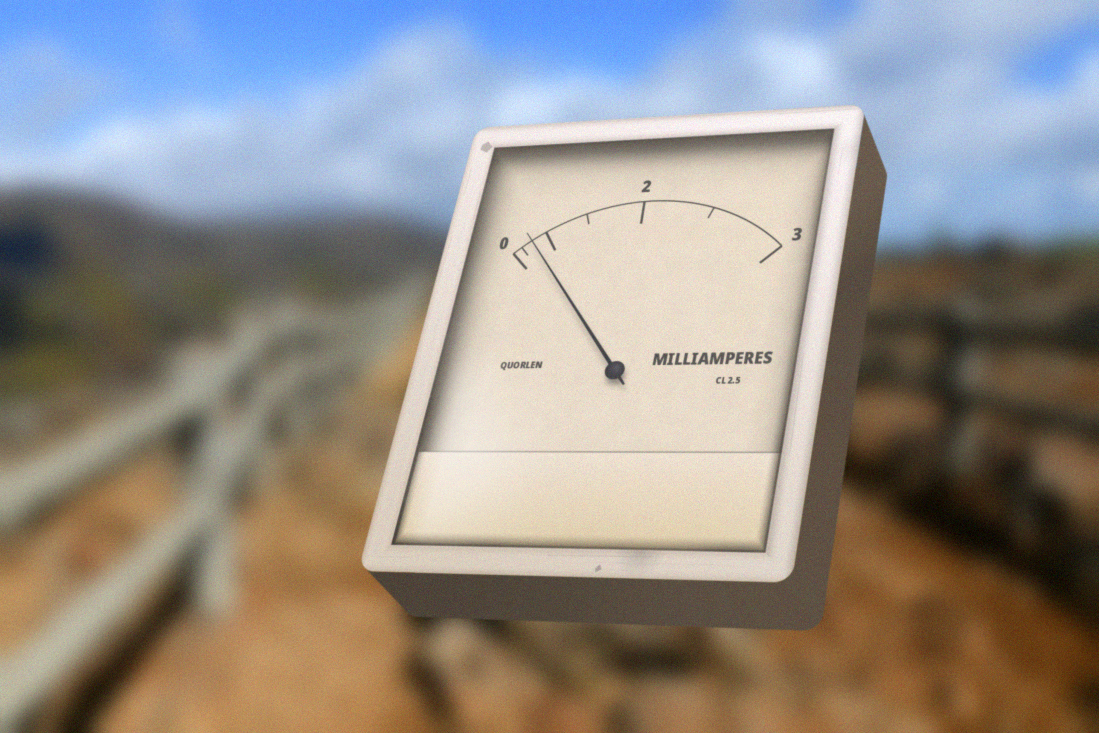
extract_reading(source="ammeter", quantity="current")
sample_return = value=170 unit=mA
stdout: value=0.75 unit=mA
